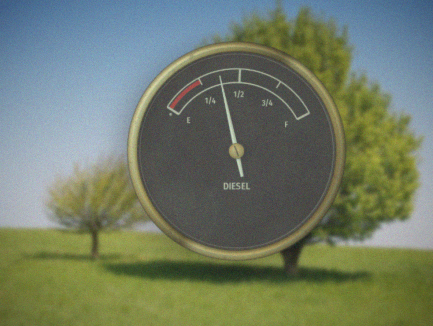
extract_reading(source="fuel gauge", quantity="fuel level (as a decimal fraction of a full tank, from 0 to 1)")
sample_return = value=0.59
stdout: value=0.375
